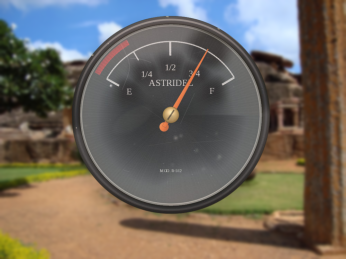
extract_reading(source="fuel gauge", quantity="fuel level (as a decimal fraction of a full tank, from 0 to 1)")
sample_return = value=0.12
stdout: value=0.75
